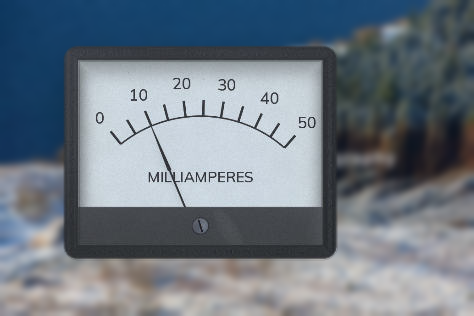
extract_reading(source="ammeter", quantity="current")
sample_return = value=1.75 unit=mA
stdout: value=10 unit=mA
